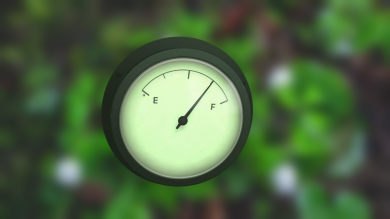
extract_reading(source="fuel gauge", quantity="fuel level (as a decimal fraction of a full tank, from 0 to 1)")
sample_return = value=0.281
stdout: value=0.75
